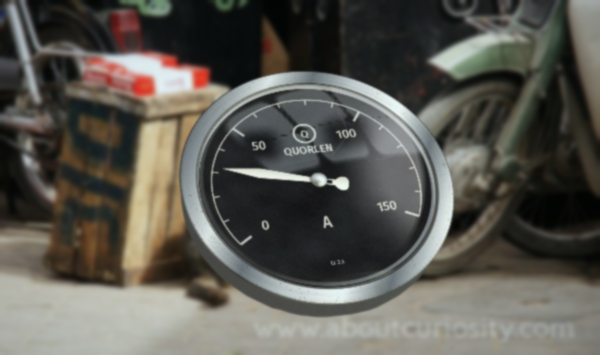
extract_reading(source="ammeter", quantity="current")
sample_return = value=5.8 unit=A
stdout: value=30 unit=A
